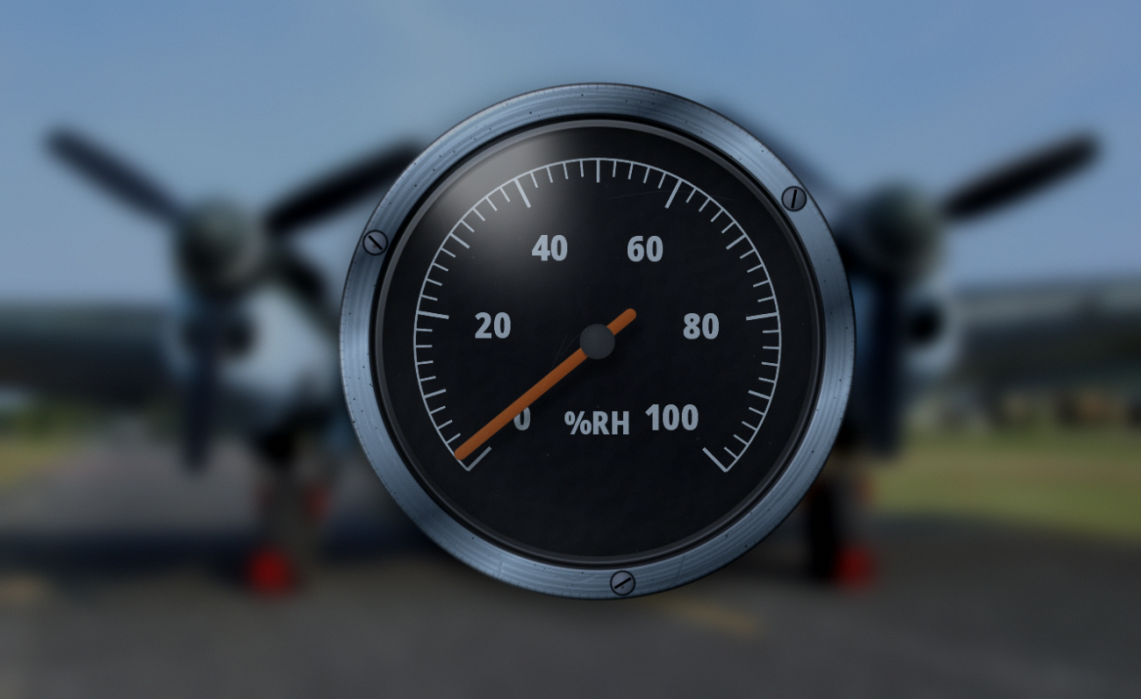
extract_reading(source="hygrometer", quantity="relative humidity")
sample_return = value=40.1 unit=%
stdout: value=2 unit=%
